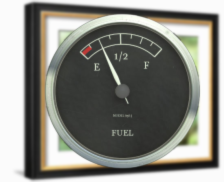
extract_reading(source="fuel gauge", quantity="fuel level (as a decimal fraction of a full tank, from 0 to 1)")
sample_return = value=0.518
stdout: value=0.25
